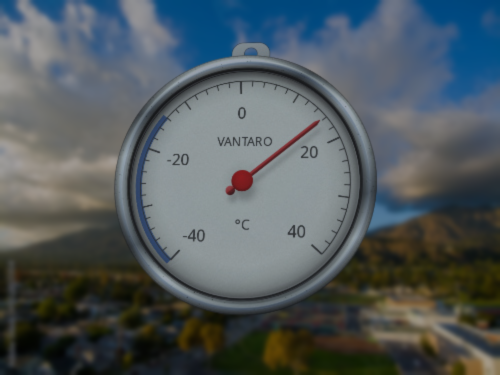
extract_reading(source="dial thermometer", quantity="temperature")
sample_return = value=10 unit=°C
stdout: value=16 unit=°C
